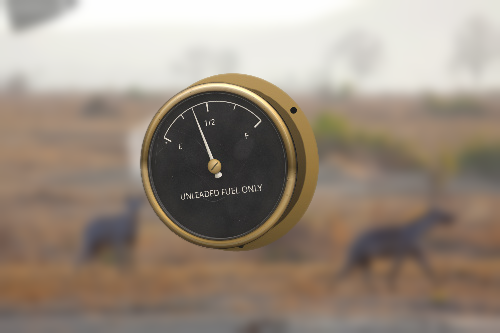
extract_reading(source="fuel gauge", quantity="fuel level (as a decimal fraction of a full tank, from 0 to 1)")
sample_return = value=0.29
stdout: value=0.375
